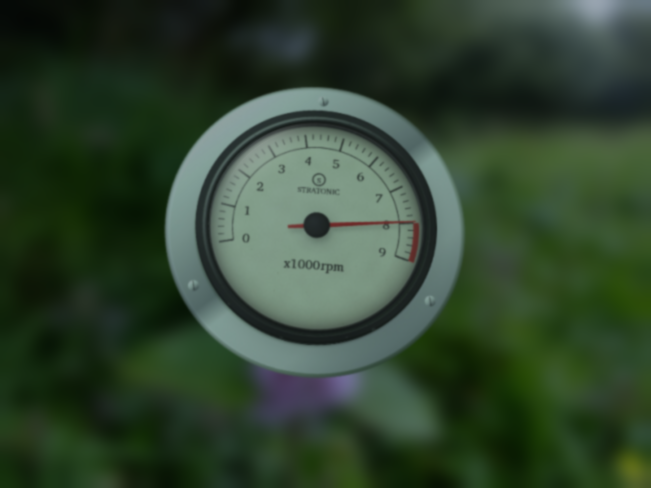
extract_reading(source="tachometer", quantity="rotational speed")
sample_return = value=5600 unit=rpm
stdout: value=8000 unit=rpm
